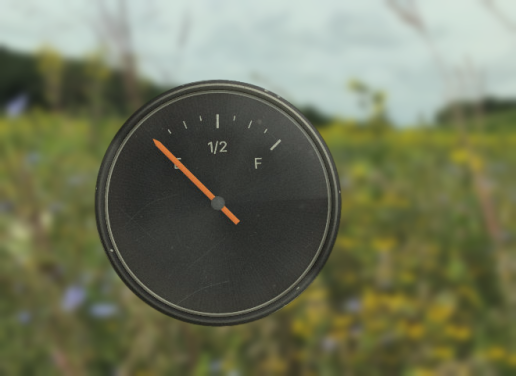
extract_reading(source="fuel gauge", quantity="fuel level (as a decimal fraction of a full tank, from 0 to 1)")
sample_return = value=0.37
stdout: value=0
